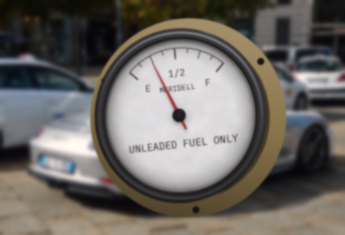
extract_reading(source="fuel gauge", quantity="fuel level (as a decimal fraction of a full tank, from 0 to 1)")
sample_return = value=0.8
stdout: value=0.25
